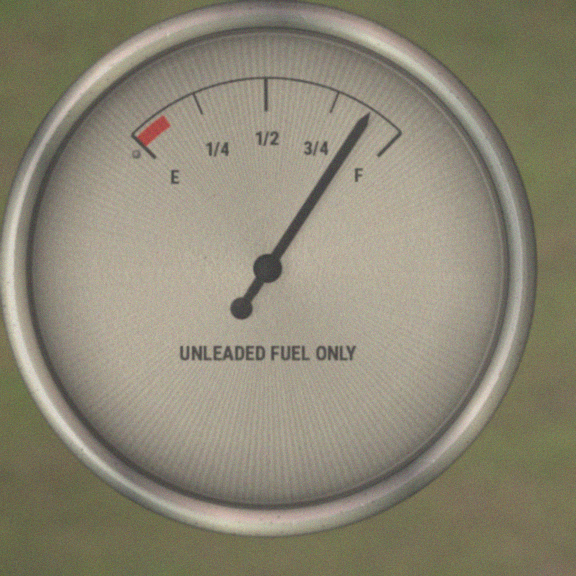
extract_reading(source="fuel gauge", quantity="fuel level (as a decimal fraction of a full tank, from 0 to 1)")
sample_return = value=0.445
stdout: value=0.875
